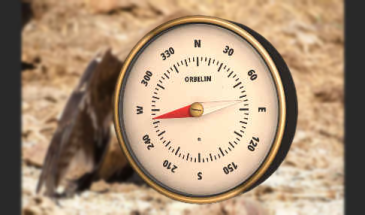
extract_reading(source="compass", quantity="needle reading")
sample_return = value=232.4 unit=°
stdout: value=260 unit=°
